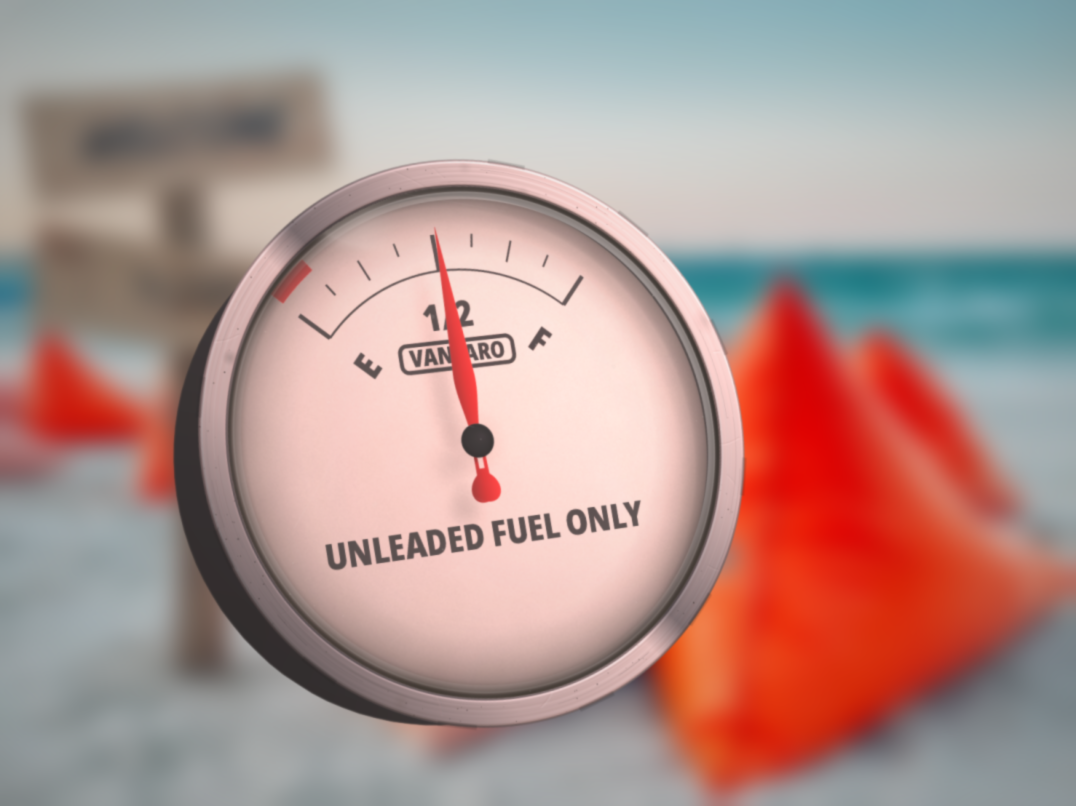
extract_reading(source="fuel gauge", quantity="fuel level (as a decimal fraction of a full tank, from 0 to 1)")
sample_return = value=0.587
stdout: value=0.5
